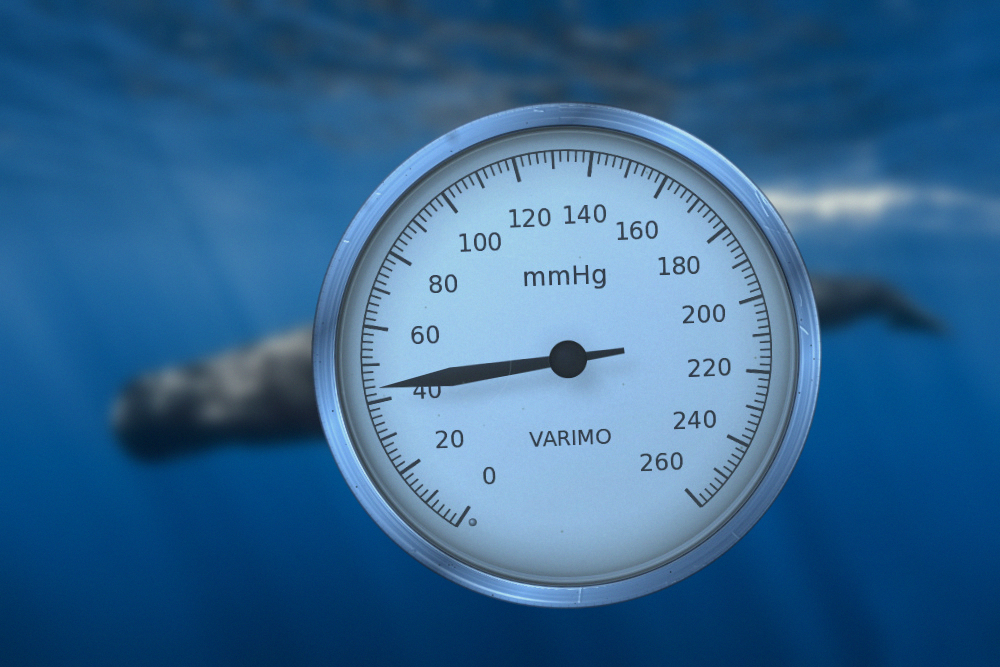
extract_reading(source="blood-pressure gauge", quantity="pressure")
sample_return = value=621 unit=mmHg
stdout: value=44 unit=mmHg
